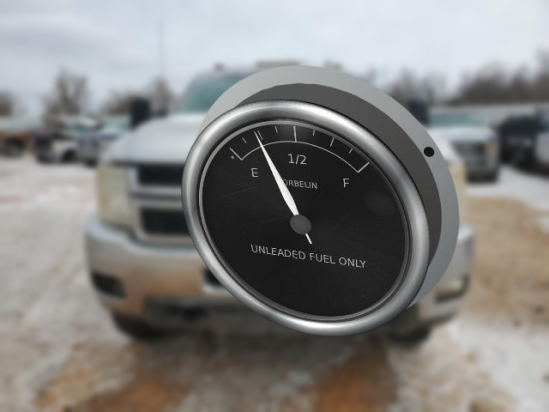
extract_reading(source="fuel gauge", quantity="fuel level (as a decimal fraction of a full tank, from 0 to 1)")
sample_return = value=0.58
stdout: value=0.25
